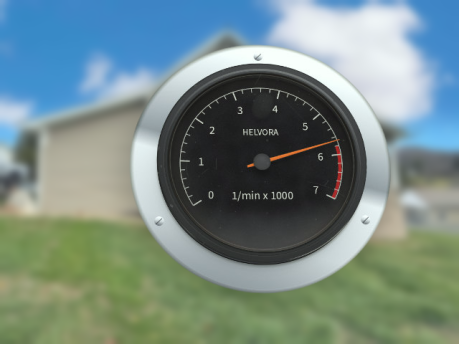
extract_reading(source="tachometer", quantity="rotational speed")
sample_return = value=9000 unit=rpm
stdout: value=5700 unit=rpm
